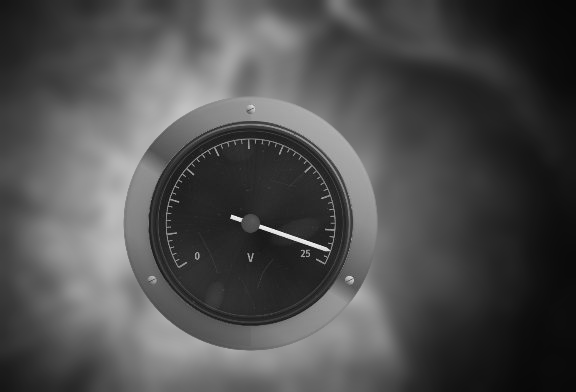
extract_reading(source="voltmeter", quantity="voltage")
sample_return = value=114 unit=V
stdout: value=24 unit=V
